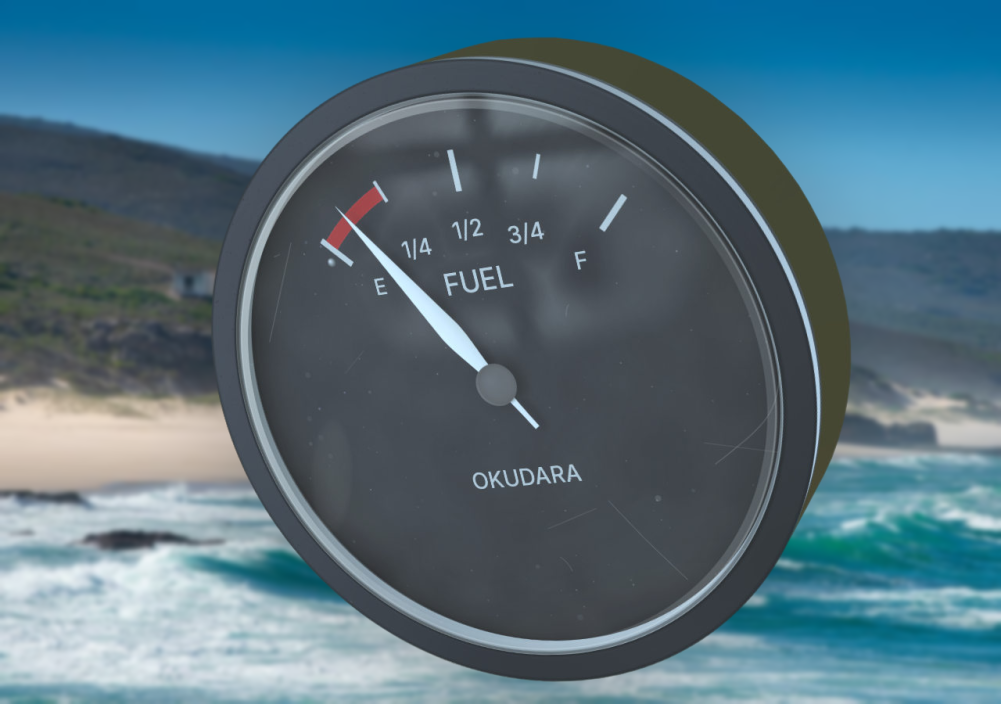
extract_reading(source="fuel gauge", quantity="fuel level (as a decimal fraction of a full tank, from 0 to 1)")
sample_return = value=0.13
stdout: value=0.125
